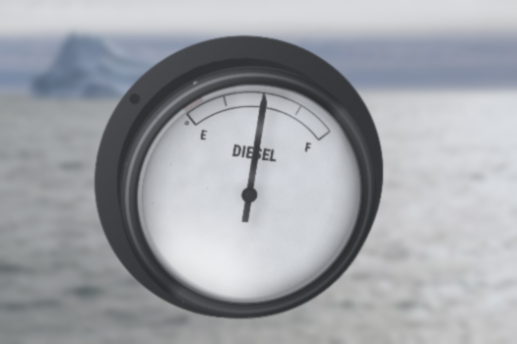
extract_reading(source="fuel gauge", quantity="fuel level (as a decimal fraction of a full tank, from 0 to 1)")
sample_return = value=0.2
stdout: value=0.5
